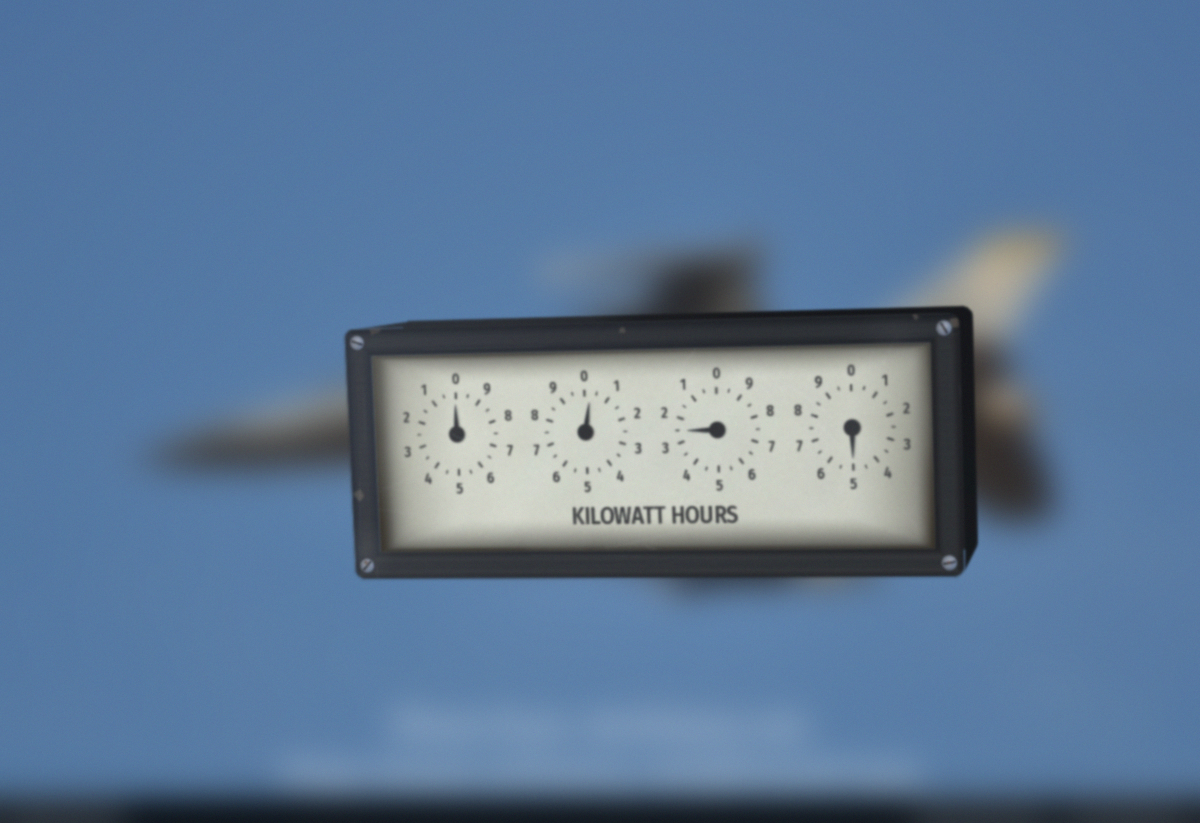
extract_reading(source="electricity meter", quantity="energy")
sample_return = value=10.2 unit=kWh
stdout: value=25 unit=kWh
